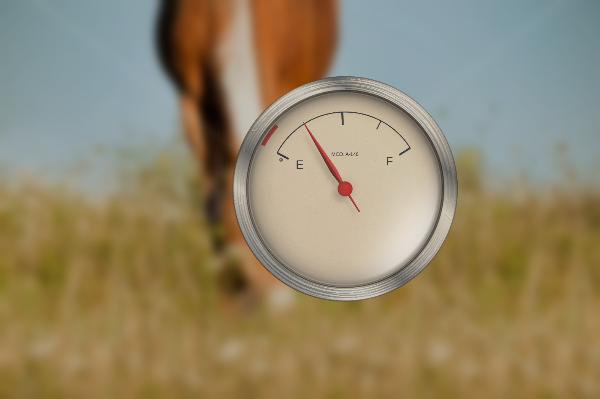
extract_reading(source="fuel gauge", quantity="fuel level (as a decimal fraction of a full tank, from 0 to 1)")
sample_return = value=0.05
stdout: value=0.25
